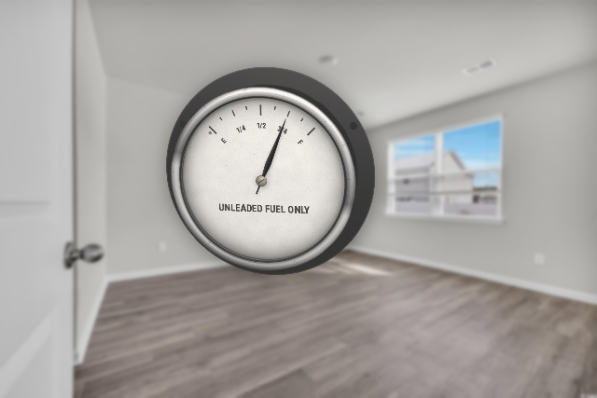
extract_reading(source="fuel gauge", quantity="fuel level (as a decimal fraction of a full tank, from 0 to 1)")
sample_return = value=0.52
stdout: value=0.75
